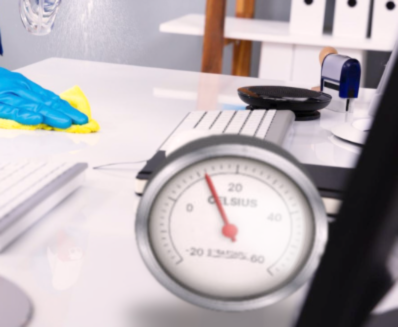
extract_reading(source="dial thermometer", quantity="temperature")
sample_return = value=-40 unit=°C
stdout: value=12 unit=°C
